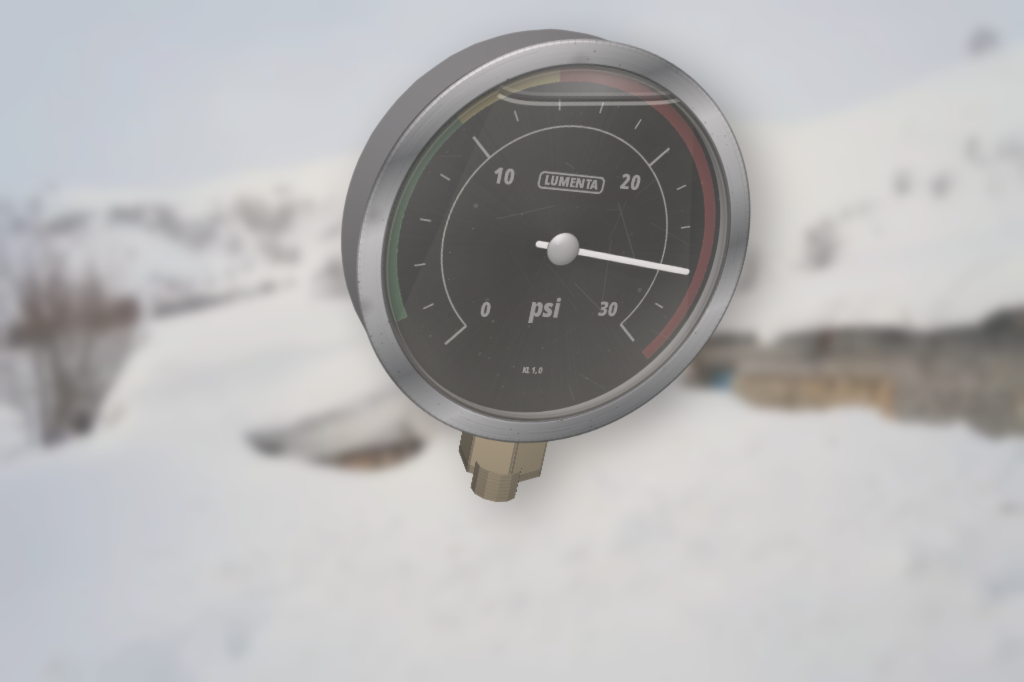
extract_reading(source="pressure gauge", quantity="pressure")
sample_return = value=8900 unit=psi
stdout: value=26 unit=psi
